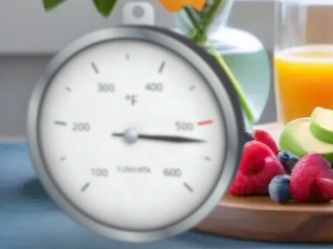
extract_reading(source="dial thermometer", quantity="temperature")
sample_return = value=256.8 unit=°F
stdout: value=525 unit=°F
